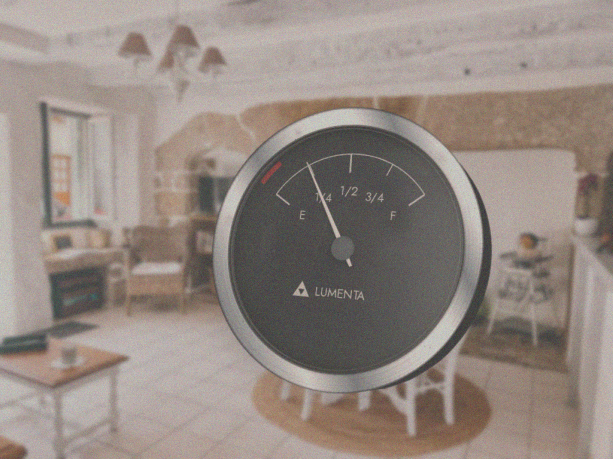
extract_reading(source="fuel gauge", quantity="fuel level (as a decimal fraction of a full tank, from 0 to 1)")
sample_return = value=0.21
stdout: value=0.25
